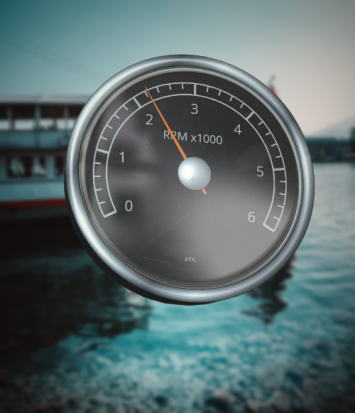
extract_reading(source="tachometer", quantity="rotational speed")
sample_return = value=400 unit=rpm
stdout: value=2200 unit=rpm
